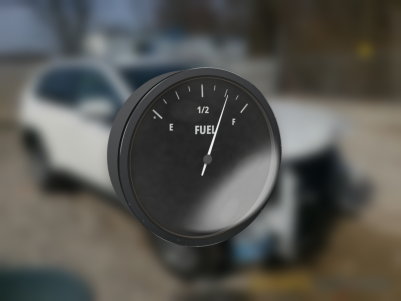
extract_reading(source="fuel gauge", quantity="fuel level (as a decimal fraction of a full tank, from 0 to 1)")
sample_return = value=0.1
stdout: value=0.75
